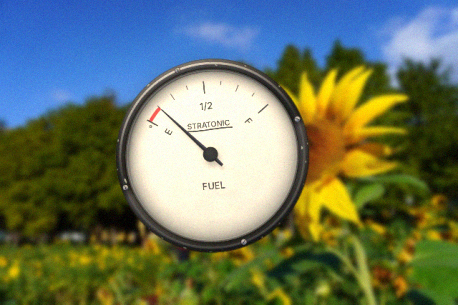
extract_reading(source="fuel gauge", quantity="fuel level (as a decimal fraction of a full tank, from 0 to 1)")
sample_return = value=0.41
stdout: value=0.125
